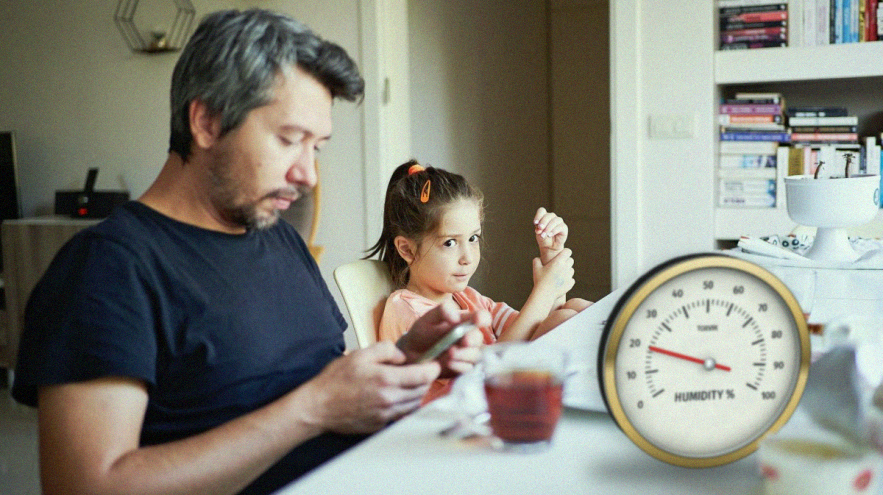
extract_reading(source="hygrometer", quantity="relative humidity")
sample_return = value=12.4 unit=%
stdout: value=20 unit=%
